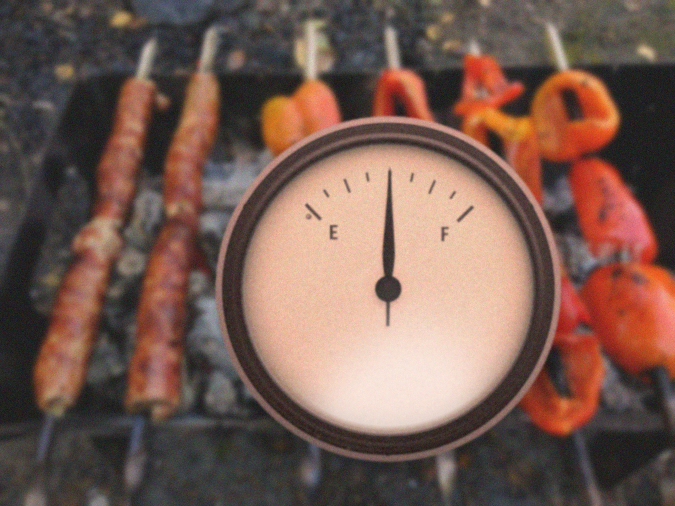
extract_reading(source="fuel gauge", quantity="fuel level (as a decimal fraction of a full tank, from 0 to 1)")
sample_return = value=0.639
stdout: value=0.5
